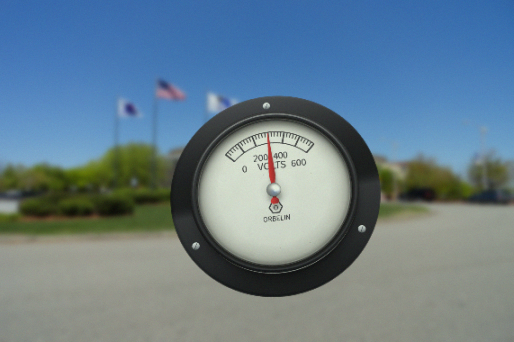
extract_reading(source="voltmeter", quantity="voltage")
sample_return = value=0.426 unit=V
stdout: value=300 unit=V
